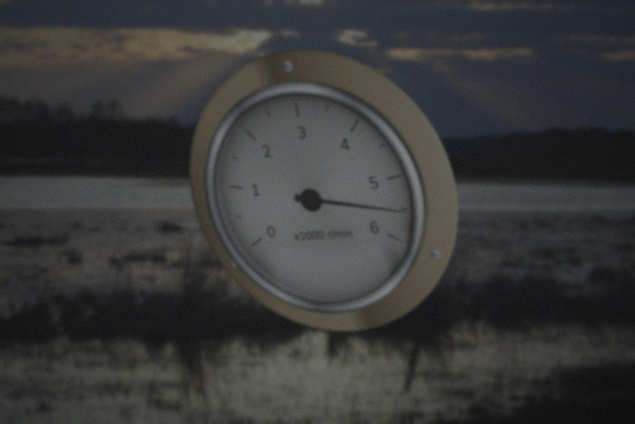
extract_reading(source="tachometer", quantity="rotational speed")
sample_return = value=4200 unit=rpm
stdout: value=5500 unit=rpm
